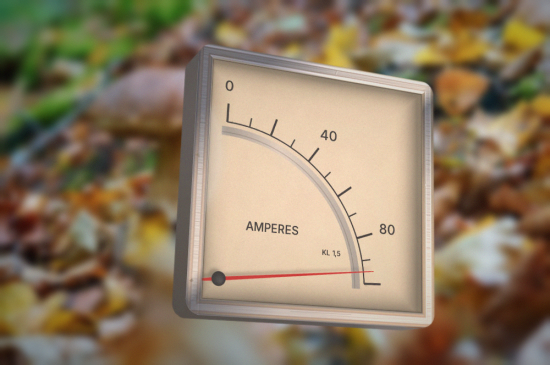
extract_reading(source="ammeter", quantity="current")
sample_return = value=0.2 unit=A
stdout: value=95 unit=A
